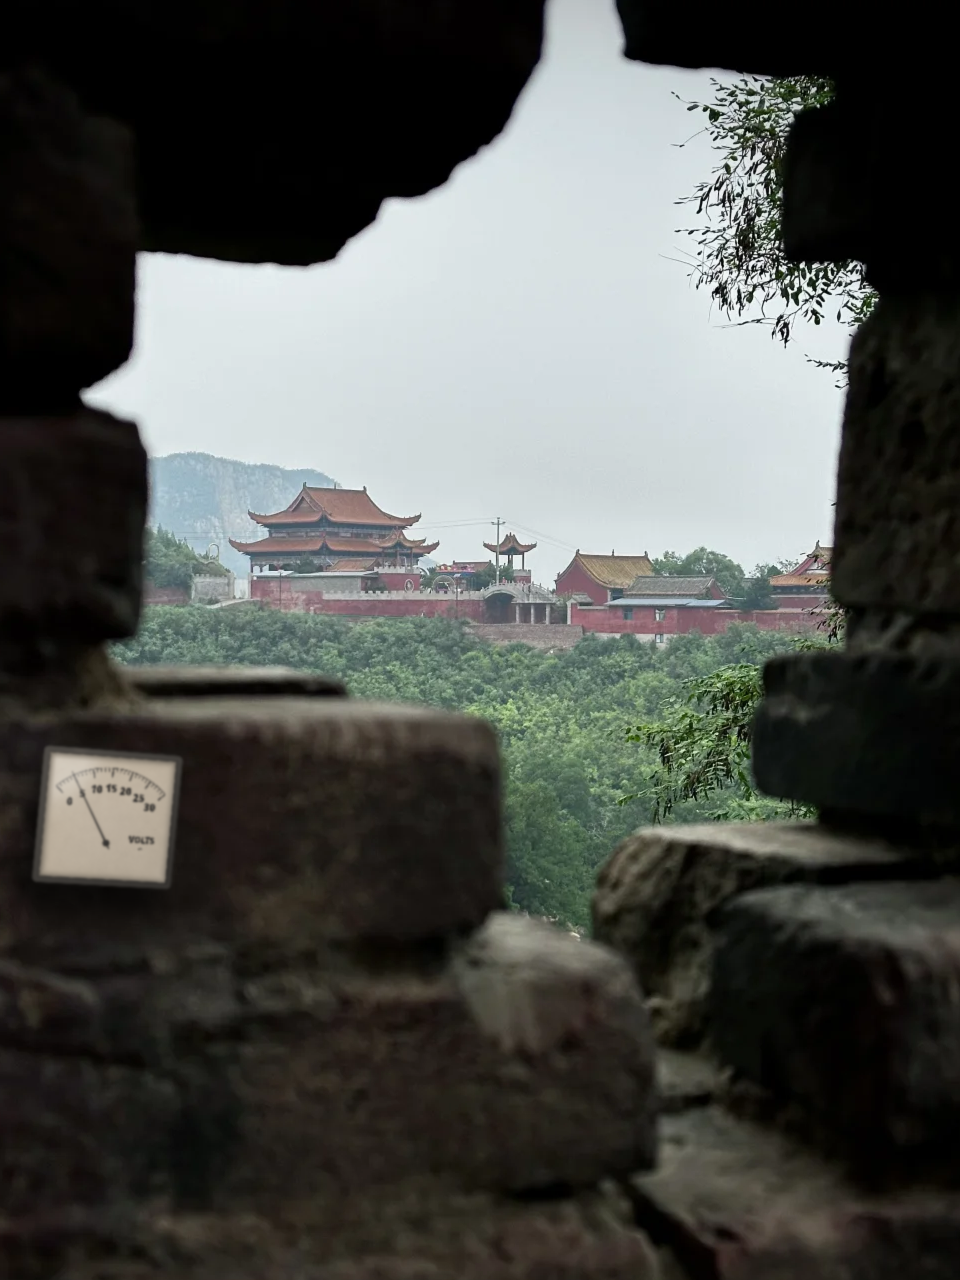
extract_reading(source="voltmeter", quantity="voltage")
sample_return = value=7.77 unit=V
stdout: value=5 unit=V
